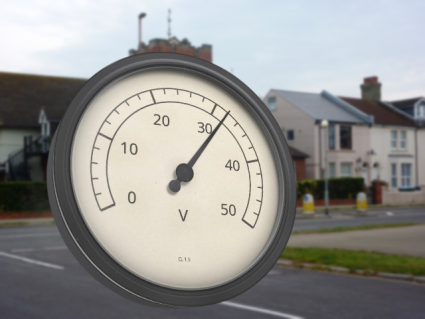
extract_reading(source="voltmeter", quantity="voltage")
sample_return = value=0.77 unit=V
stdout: value=32 unit=V
